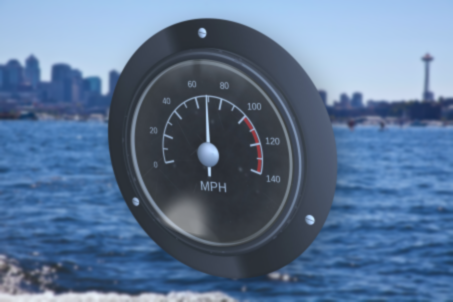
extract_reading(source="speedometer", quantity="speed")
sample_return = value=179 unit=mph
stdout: value=70 unit=mph
